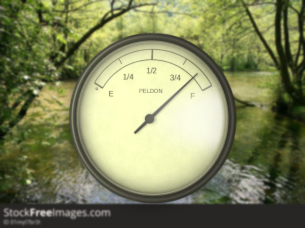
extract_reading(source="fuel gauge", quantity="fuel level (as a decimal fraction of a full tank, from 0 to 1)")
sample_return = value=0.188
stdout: value=0.875
